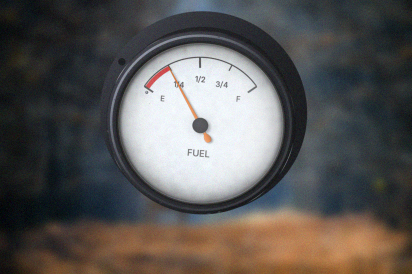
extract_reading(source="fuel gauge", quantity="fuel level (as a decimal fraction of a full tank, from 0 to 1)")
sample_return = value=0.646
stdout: value=0.25
